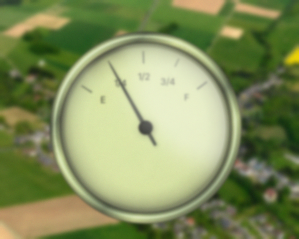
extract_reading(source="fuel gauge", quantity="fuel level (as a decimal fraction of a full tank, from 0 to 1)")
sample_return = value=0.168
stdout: value=0.25
